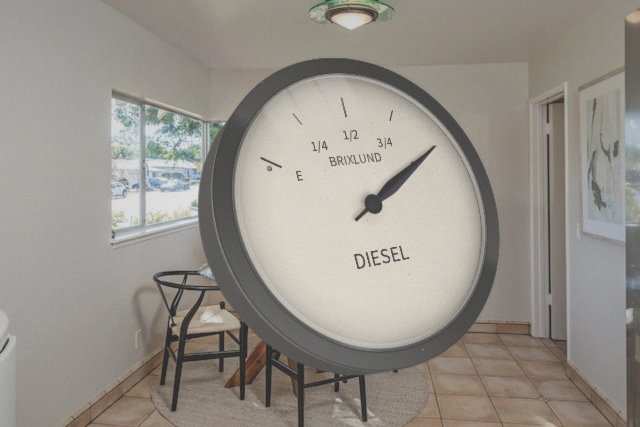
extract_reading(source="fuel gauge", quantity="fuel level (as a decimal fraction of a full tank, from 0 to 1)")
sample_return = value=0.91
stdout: value=1
